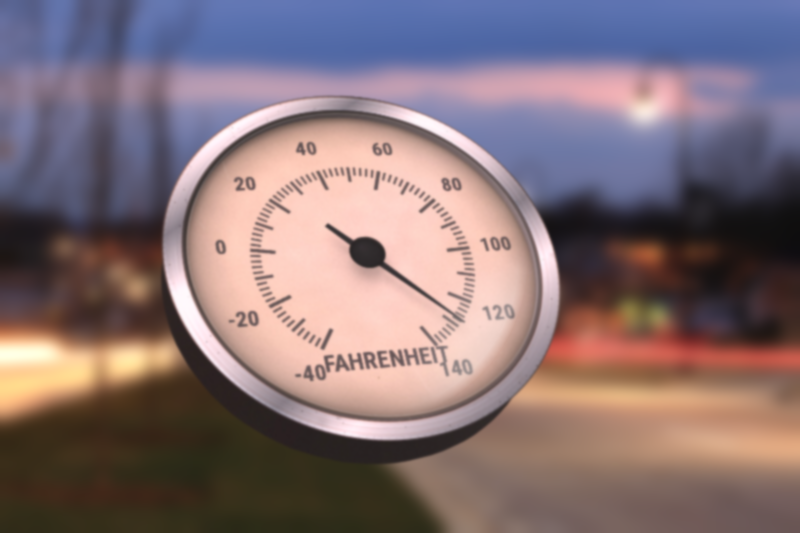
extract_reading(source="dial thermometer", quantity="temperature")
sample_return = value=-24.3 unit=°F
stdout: value=130 unit=°F
